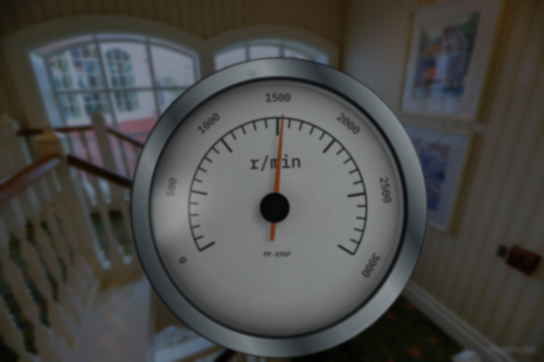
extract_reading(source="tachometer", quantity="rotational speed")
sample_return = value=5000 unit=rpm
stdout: value=1550 unit=rpm
